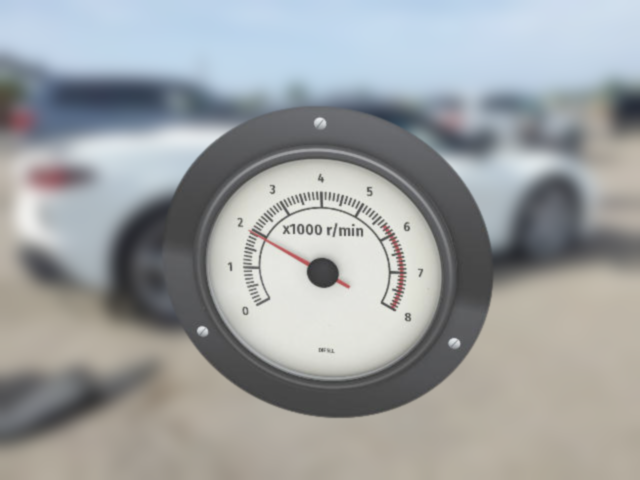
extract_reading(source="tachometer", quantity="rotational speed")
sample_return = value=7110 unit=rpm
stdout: value=2000 unit=rpm
